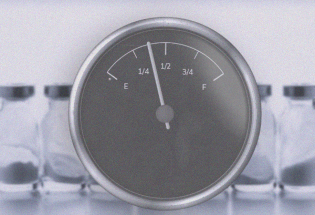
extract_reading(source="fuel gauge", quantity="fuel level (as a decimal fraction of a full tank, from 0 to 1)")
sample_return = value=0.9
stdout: value=0.375
